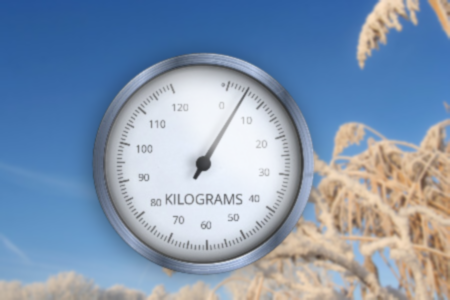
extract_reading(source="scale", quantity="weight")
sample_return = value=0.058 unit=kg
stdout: value=5 unit=kg
